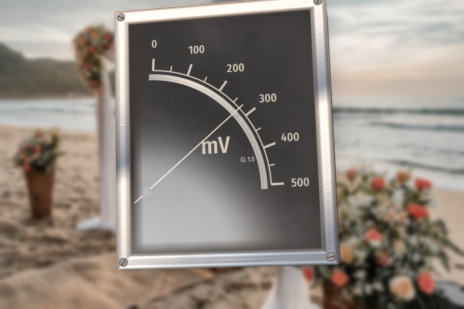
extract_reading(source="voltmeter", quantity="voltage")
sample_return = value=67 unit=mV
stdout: value=275 unit=mV
